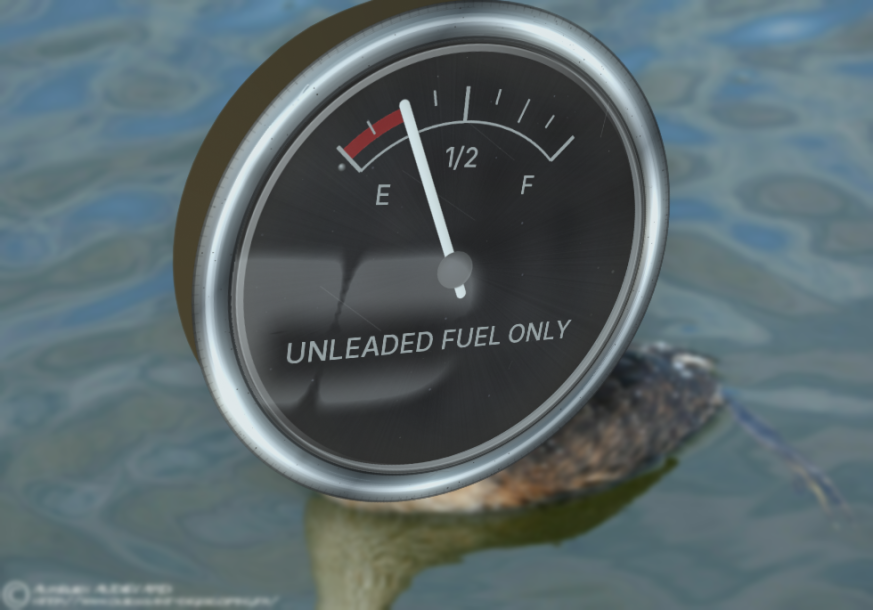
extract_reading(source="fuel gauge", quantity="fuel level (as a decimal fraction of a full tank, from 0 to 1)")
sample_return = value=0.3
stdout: value=0.25
